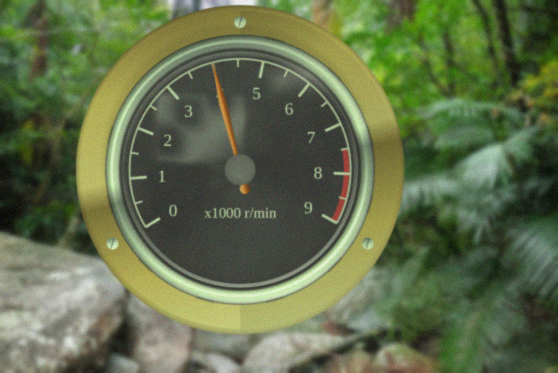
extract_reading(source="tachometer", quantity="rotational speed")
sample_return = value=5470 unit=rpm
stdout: value=4000 unit=rpm
